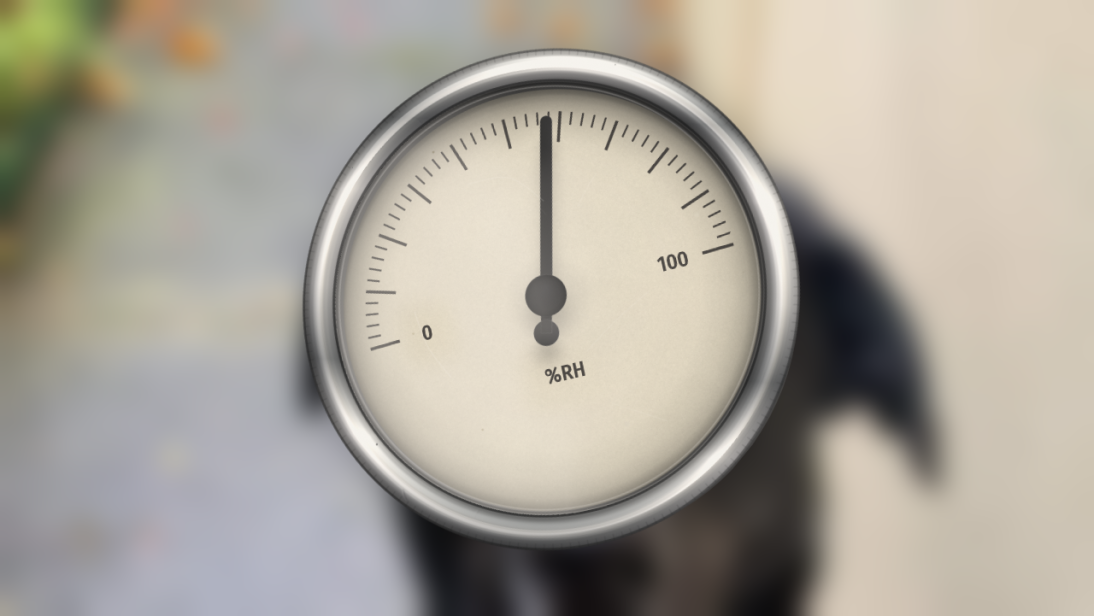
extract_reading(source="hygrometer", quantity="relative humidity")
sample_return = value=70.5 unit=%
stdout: value=58 unit=%
